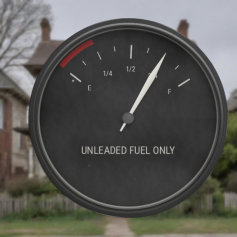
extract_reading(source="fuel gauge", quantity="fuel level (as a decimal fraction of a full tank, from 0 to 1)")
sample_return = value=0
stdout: value=0.75
